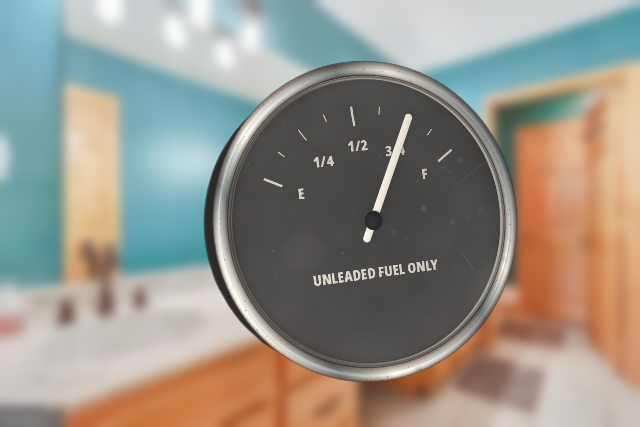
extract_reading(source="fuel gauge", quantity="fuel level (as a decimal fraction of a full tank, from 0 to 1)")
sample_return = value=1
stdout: value=0.75
